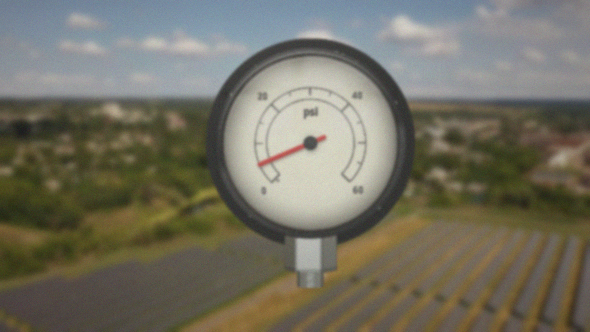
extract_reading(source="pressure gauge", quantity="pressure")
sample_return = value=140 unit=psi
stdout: value=5 unit=psi
